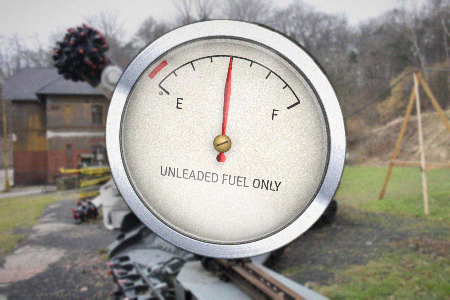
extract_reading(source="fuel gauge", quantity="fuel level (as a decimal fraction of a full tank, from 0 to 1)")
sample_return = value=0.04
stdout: value=0.5
